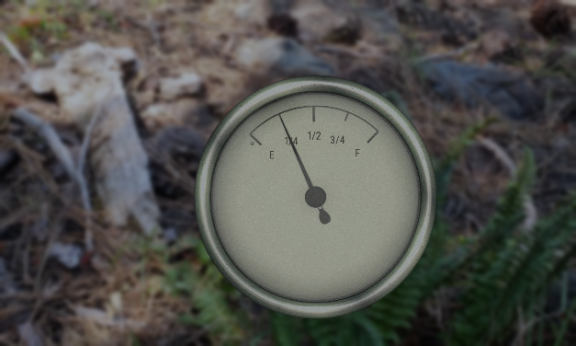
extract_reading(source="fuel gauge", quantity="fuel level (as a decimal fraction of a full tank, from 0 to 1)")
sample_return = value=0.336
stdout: value=0.25
